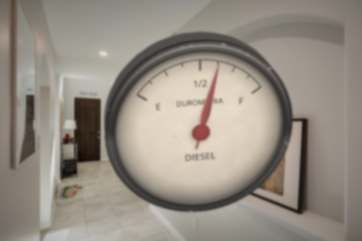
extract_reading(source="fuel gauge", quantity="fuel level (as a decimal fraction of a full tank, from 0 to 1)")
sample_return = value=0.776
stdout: value=0.625
